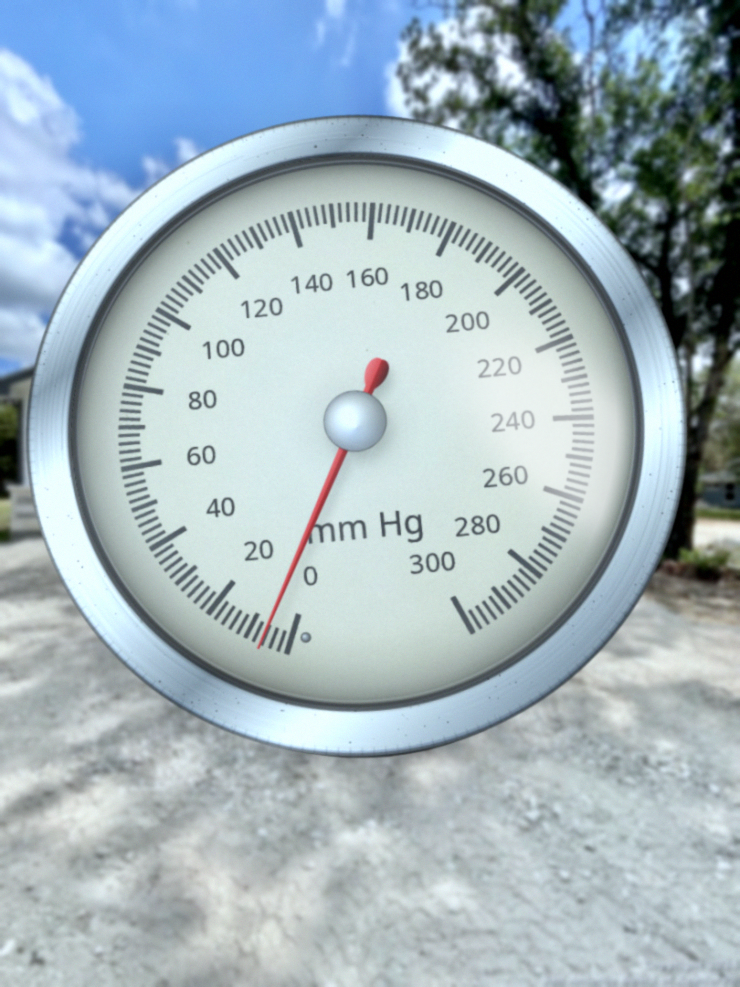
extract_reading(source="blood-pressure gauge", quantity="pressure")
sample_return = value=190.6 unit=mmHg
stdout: value=6 unit=mmHg
